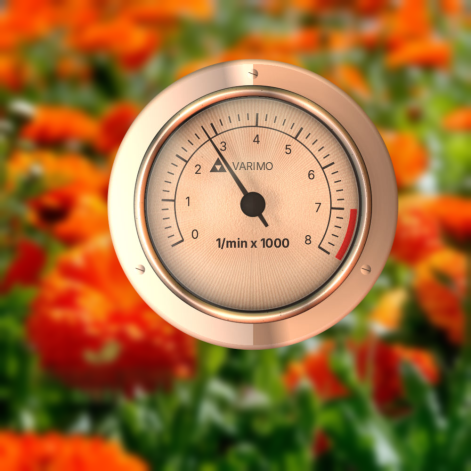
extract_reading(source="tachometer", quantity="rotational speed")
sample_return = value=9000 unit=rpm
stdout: value=2800 unit=rpm
